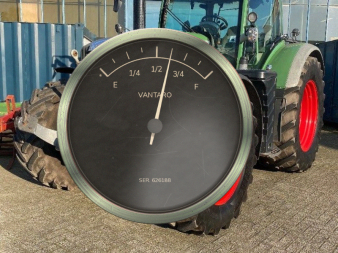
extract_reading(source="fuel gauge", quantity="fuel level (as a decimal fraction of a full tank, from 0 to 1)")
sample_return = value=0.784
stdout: value=0.625
